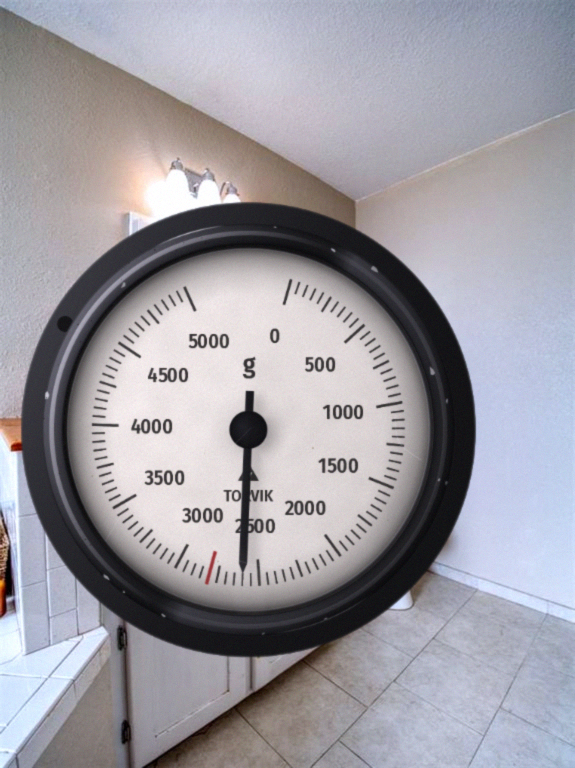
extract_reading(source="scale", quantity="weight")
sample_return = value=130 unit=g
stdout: value=2600 unit=g
